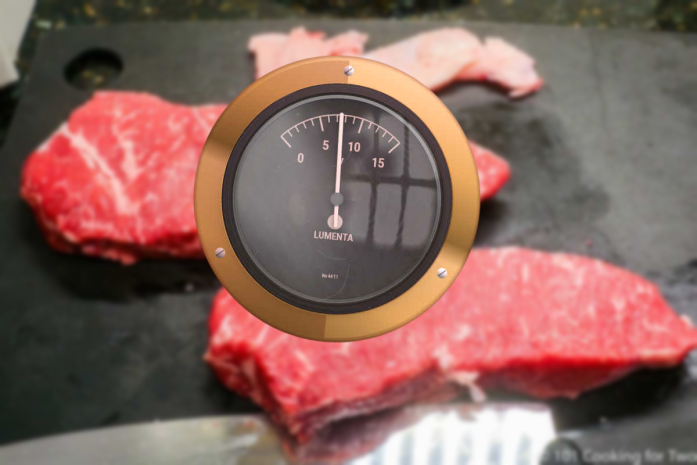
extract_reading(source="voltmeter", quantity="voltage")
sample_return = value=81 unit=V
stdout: value=7.5 unit=V
